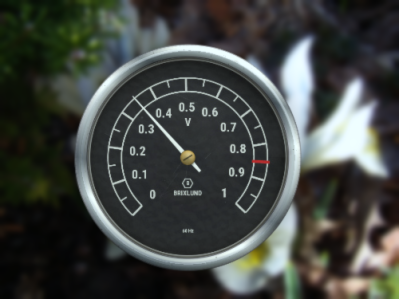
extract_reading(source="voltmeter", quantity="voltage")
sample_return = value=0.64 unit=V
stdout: value=0.35 unit=V
